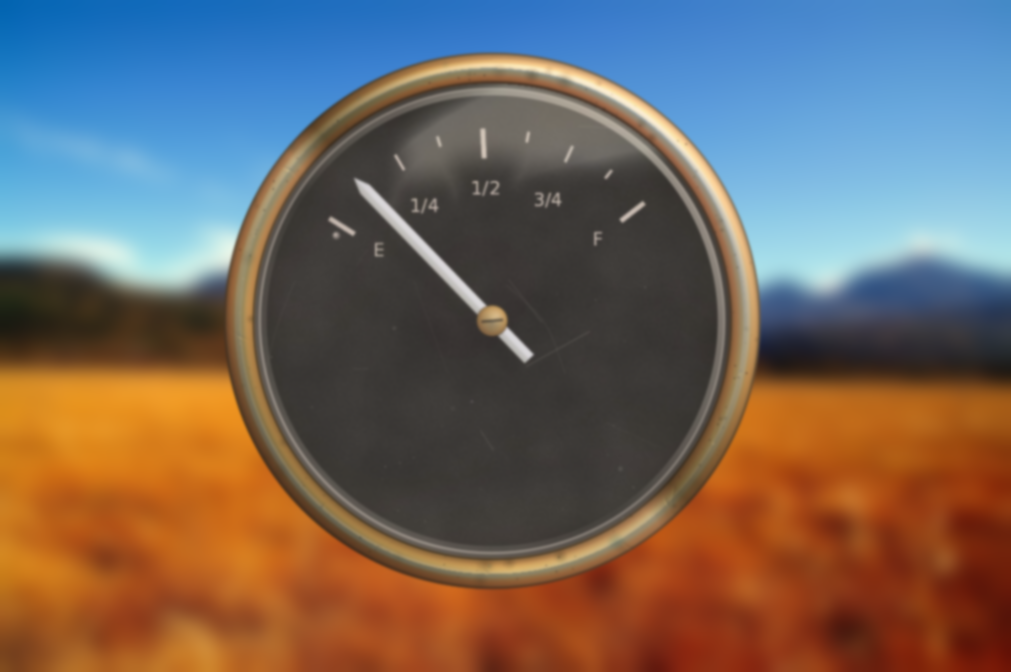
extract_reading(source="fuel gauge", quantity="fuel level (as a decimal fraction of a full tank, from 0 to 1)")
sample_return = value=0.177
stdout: value=0.125
